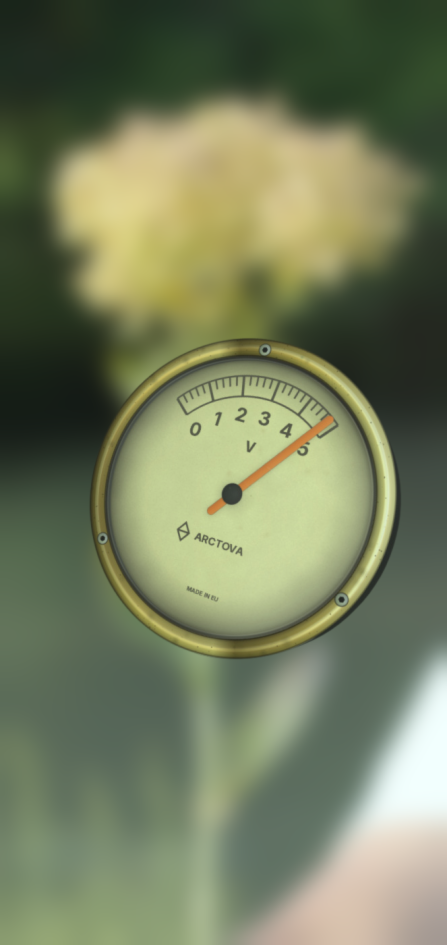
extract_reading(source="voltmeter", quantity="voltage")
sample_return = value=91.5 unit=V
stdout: value=4.8 unit=V
